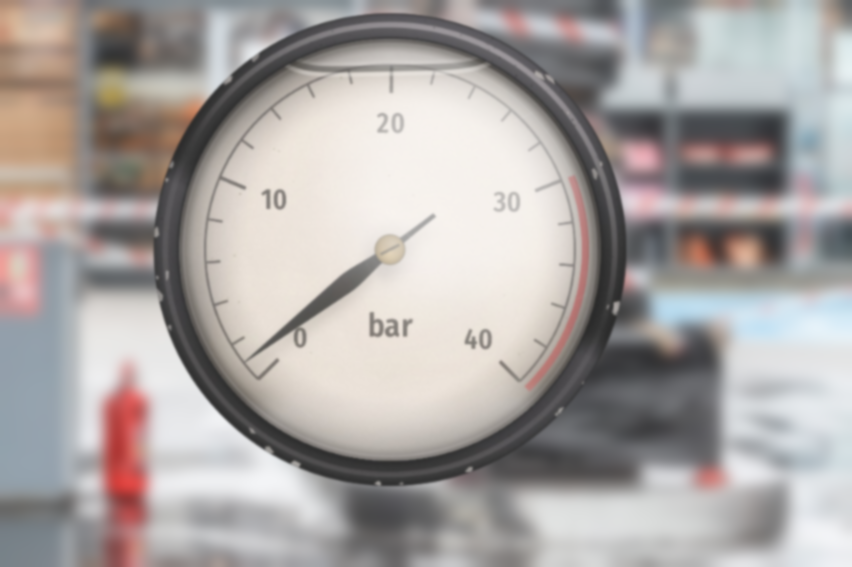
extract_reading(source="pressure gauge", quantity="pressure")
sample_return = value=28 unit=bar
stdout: value=1 unit=bar
